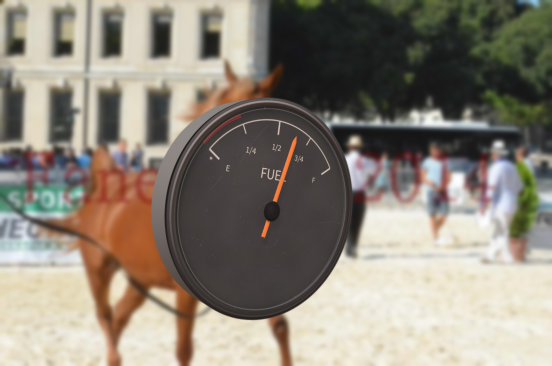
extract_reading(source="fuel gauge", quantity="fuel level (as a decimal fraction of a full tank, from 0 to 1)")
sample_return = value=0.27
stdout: value=0.625
